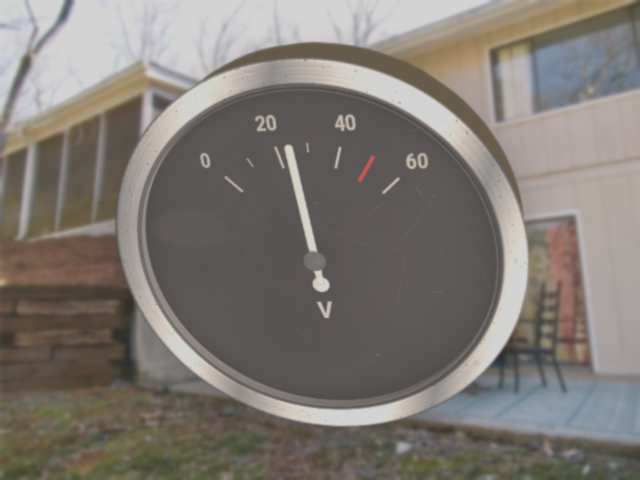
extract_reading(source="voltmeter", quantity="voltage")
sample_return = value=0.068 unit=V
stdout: value=25 unit=V
